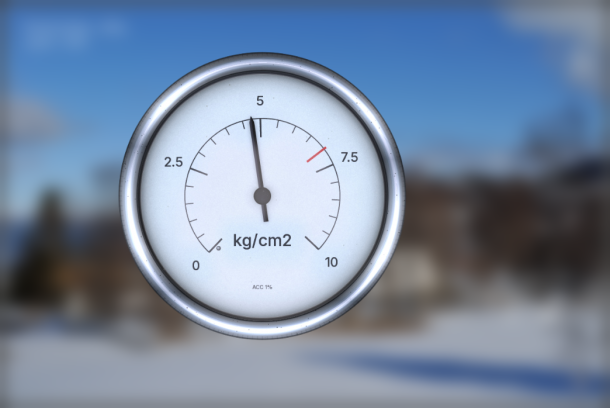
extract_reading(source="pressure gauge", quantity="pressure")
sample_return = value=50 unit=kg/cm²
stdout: value=4.75 unit=kg/cm²
